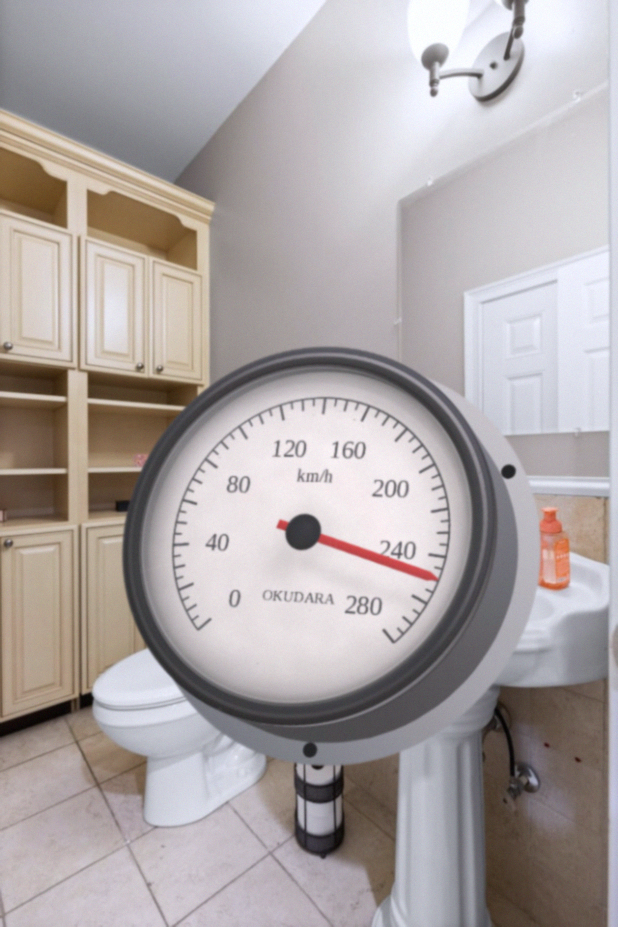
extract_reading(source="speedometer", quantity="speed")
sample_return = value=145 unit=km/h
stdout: value=250 unit=km/h
